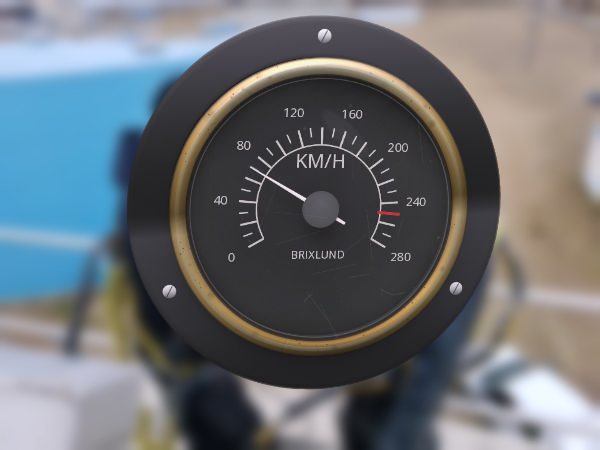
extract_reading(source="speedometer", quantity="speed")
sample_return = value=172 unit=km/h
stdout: value=70 unit=km/h
